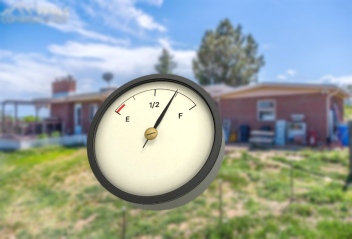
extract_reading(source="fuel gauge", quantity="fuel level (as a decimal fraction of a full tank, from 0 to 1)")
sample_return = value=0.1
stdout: value=0.75
